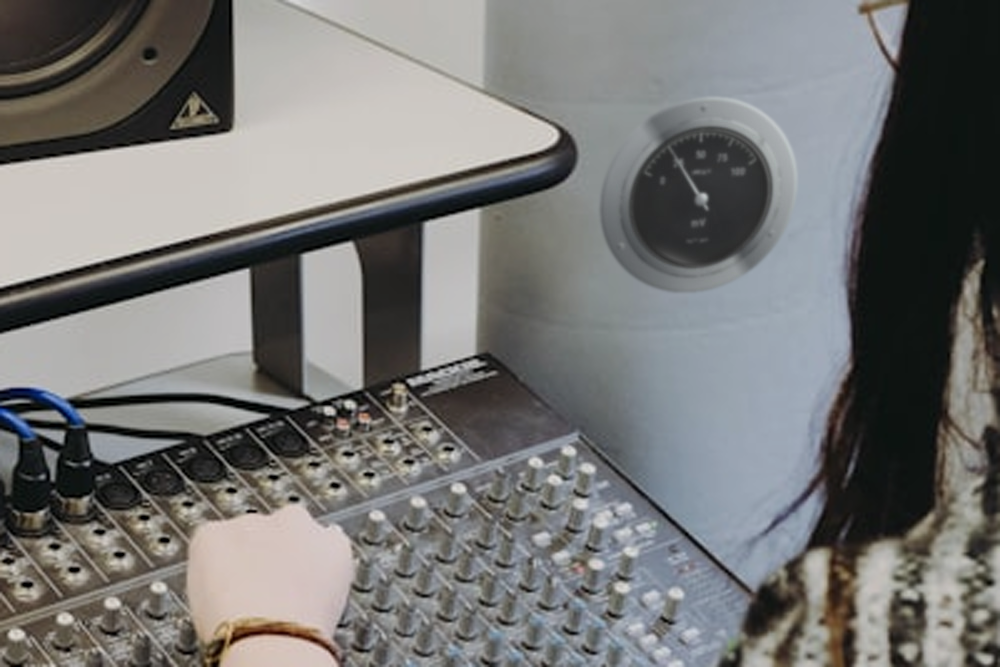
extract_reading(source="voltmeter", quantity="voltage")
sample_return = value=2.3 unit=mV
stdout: value=25 unit=mV
